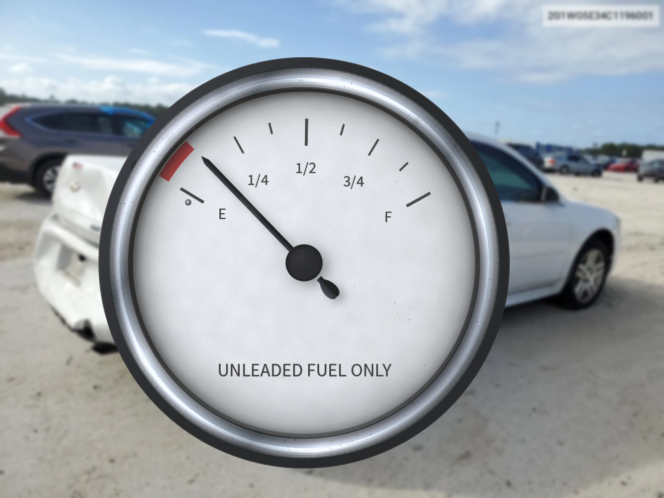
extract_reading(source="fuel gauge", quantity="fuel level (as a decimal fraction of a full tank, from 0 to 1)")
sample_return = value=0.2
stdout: value=0.125
